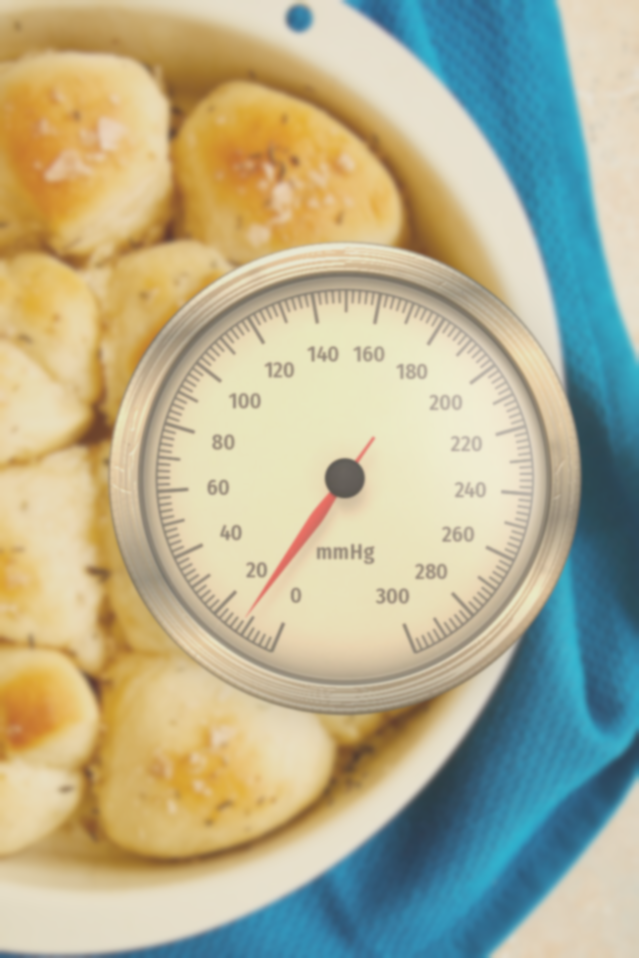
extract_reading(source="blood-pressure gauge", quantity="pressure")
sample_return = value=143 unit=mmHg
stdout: value=12 unit=mmHg
